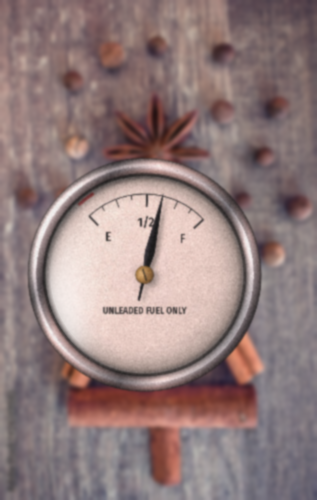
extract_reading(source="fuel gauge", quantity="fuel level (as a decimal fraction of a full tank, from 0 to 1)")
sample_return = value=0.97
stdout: value=0.625
